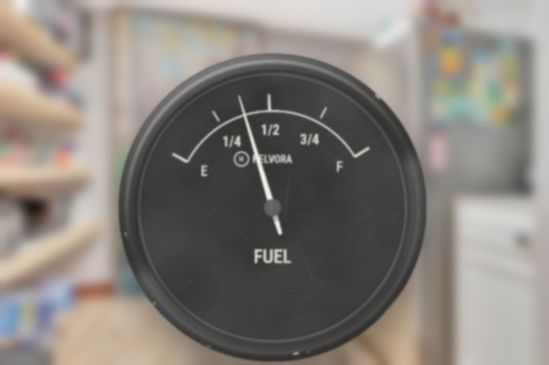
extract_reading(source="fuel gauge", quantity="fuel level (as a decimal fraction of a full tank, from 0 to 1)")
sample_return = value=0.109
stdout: value=0.375
